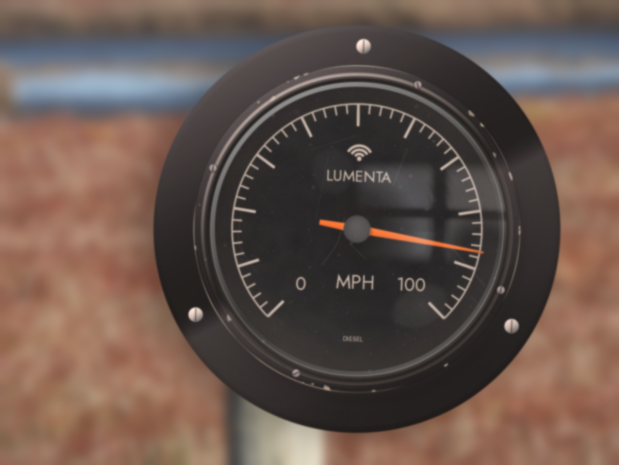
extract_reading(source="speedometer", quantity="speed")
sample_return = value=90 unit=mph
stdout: value=87 unit=mph
